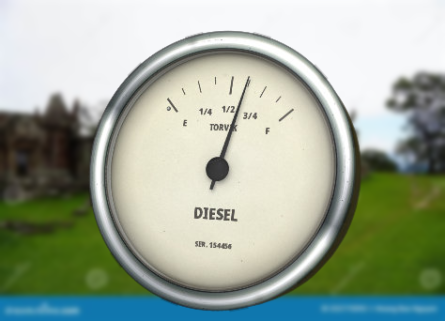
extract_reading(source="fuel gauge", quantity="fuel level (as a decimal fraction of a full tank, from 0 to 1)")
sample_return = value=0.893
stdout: value=0.625
